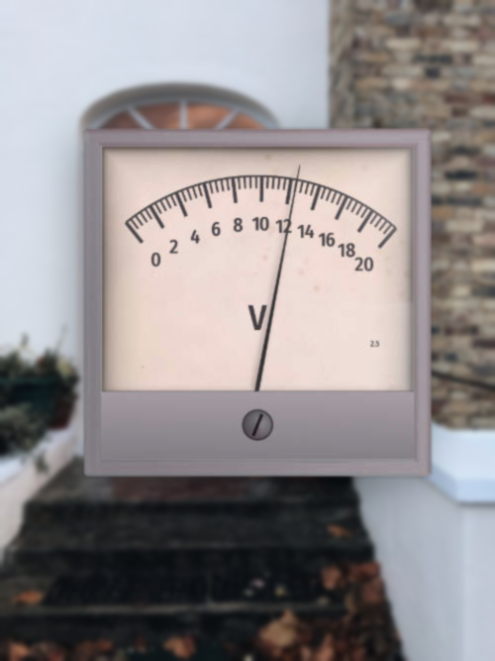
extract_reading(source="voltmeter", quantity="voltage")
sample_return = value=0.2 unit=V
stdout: value=12.4 unit=V
